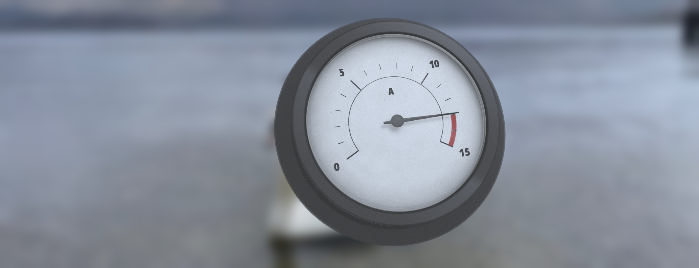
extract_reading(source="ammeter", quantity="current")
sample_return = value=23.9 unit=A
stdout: value=13 unit=A
